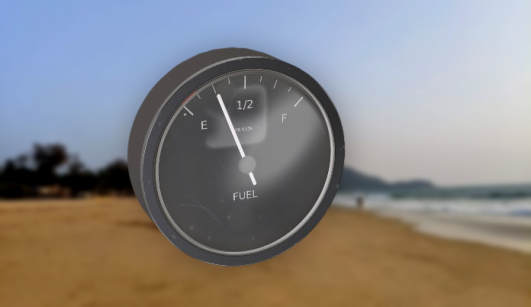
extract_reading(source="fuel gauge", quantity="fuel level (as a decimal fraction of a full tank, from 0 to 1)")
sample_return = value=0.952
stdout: value=0.25
